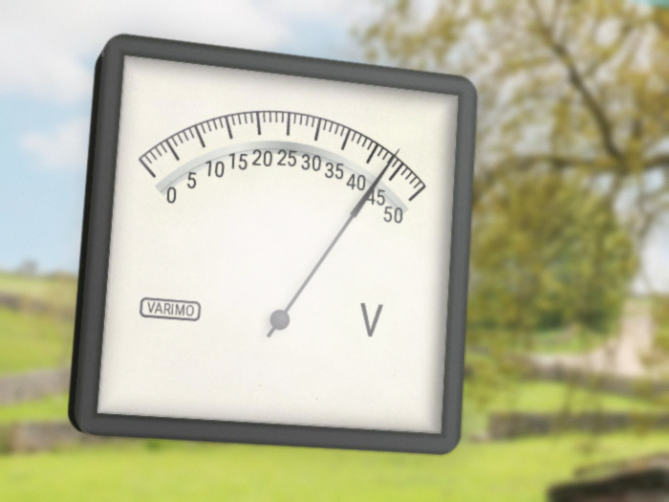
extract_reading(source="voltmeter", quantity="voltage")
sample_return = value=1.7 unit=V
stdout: value=43 unit=V
